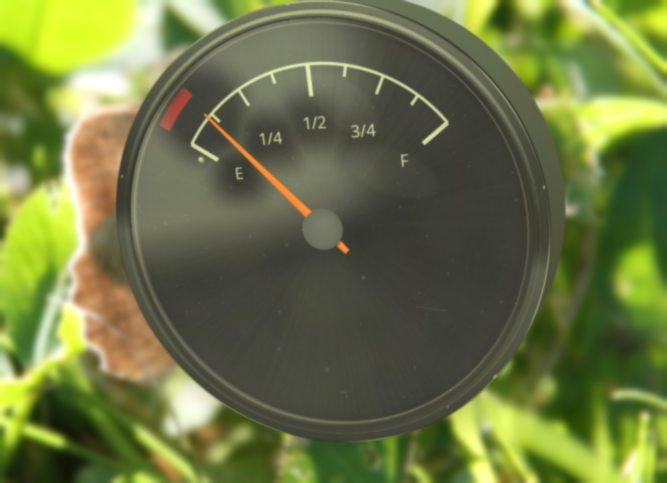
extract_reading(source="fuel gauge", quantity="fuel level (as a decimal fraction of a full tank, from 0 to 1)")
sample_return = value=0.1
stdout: value=0.125
